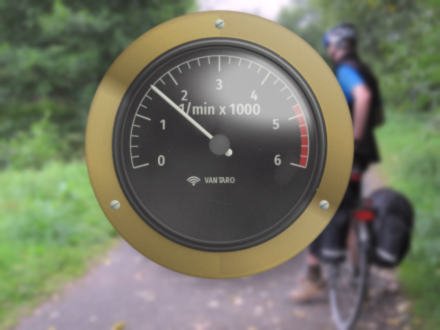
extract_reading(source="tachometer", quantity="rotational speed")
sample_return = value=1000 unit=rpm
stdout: value=1600 unit=rpm
